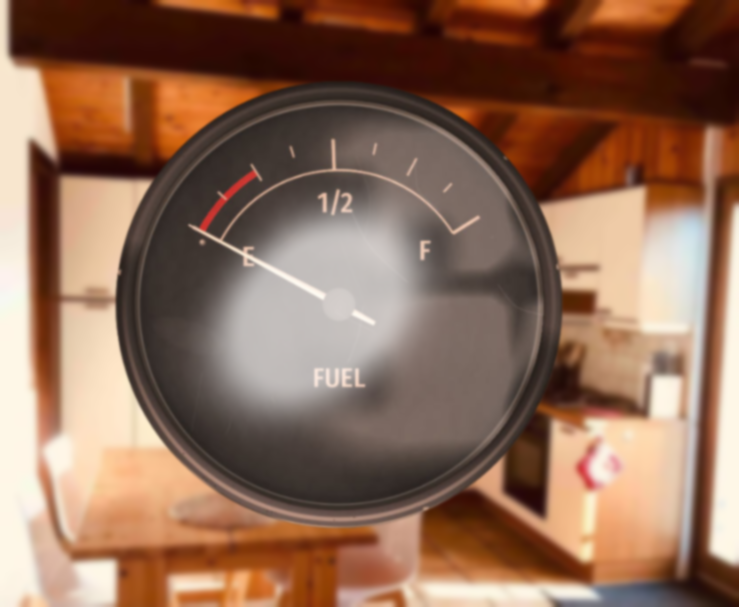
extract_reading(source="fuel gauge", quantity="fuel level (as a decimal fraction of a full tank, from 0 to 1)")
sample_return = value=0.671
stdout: value=0
